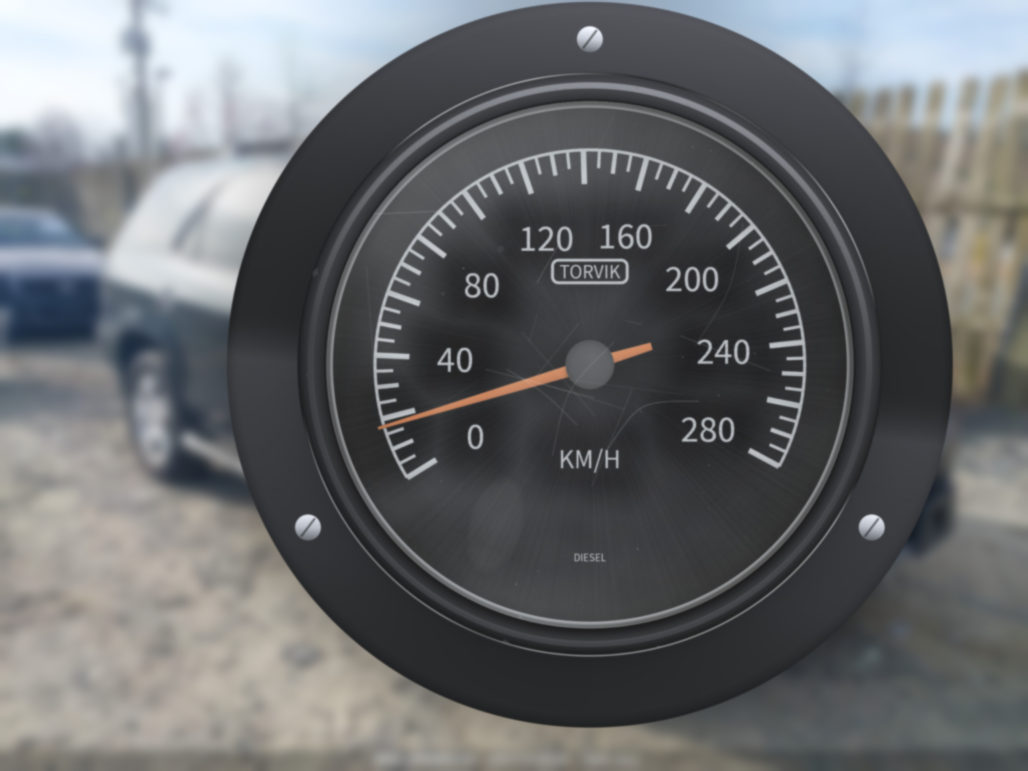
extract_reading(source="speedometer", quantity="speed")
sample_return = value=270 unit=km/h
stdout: value=17.5 unit=km/h
